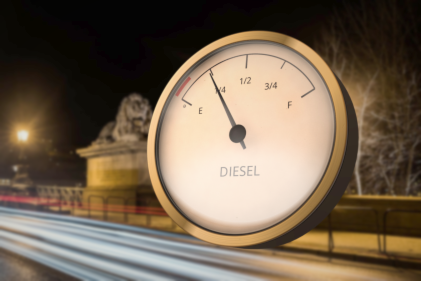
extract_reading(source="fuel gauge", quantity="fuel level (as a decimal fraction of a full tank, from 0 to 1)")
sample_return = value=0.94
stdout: value=0.25
